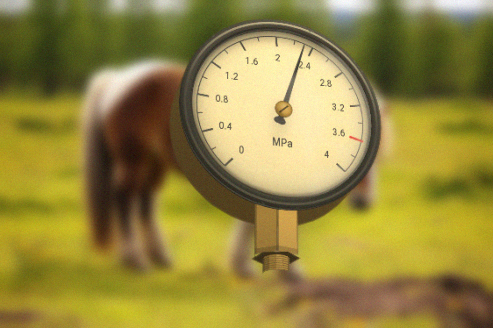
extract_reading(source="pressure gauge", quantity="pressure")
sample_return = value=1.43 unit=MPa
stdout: value=2.3 unit=MPa
